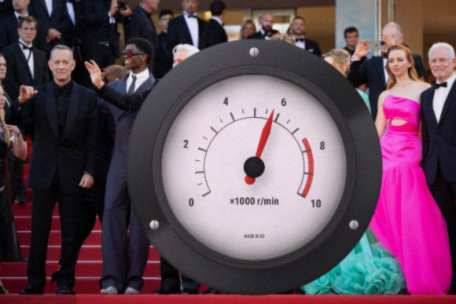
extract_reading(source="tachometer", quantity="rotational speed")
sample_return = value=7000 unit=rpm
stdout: value=5750 unit=rpm
